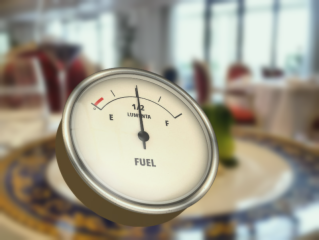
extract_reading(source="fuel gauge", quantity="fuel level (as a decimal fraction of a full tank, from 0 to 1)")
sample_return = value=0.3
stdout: value=0.5
